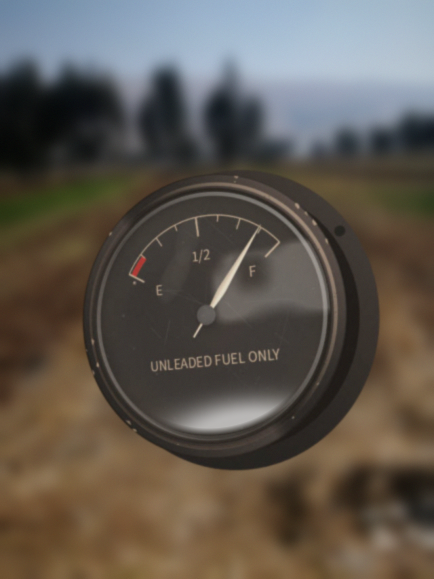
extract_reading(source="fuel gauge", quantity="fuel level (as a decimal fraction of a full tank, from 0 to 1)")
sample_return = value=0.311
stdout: value=0.875
